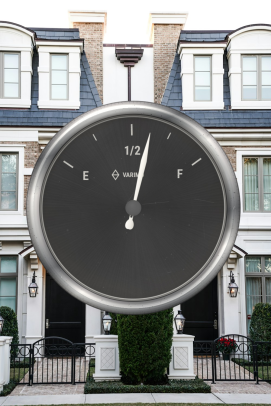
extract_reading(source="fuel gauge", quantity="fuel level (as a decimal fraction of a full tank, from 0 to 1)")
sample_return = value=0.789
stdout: value=0.625
